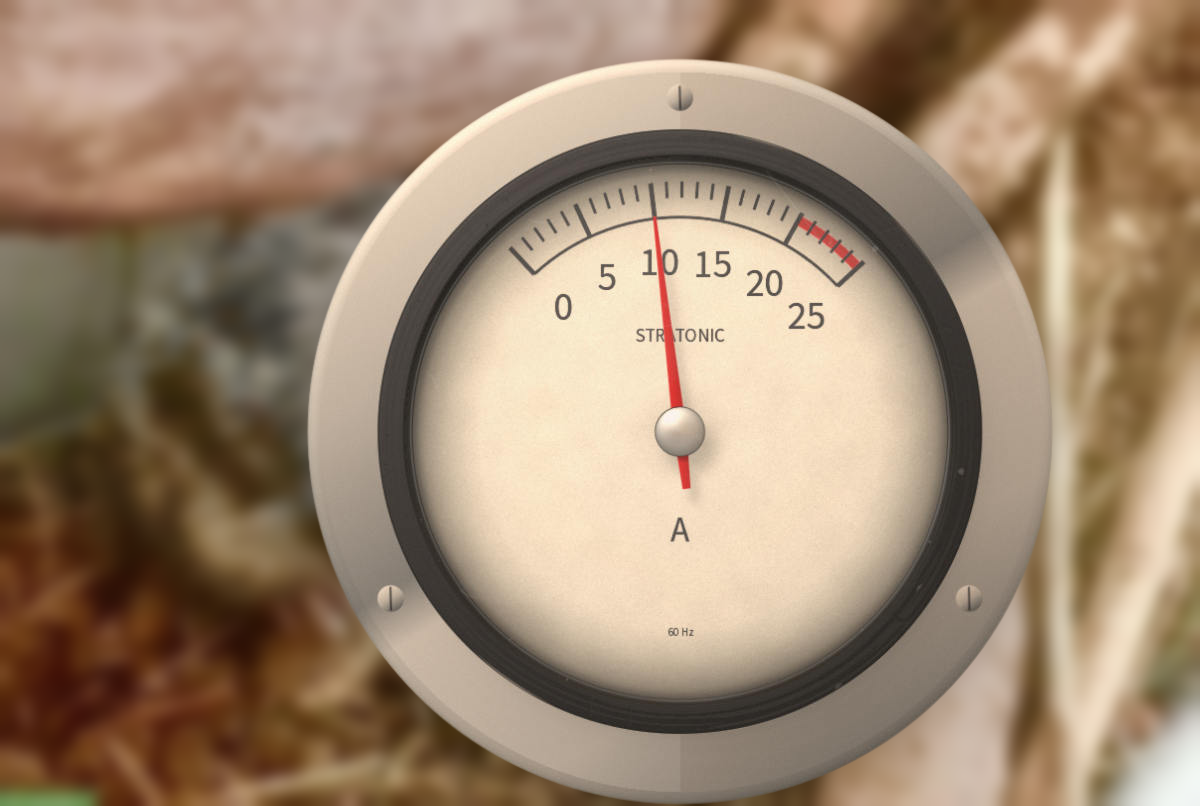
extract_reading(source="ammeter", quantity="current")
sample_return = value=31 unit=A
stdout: value=10 unit=A
